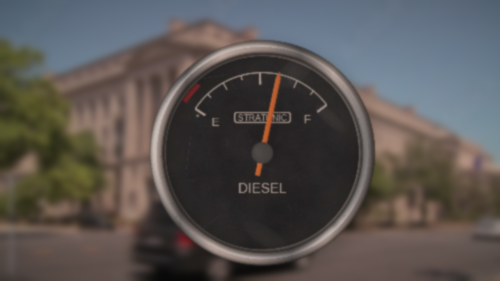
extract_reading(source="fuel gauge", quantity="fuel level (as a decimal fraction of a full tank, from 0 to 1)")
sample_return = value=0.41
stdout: value=0.625
